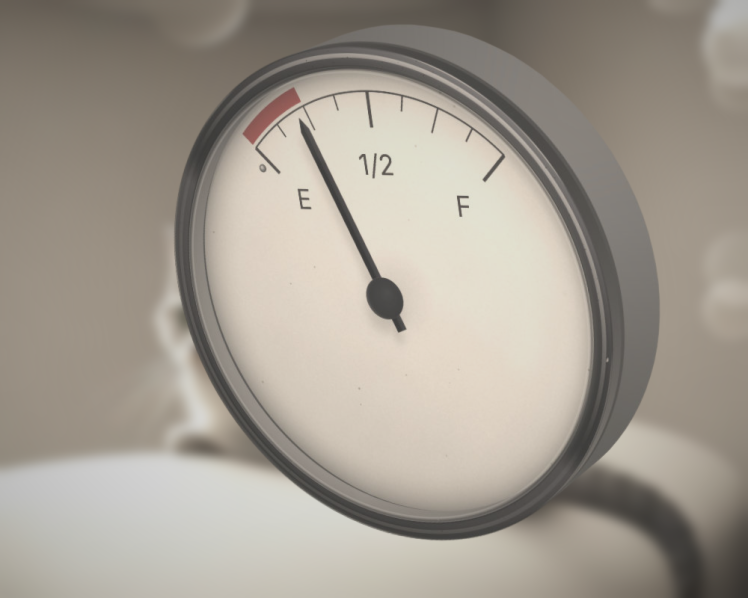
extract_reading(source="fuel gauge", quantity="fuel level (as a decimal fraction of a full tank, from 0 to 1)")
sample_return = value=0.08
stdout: value=0.25
